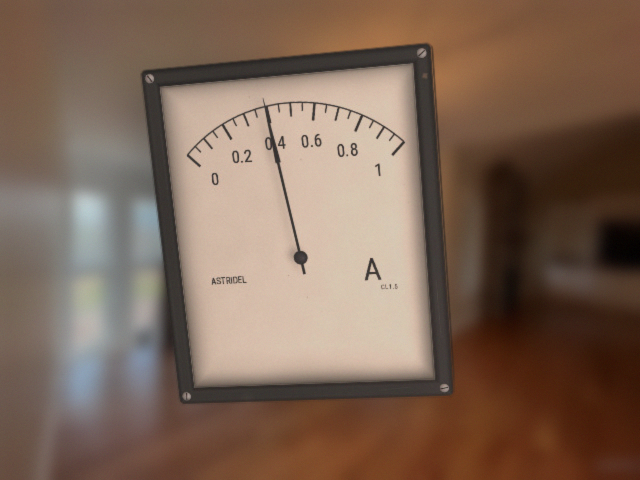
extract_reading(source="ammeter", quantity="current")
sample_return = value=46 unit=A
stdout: value=0.4 unit=A
